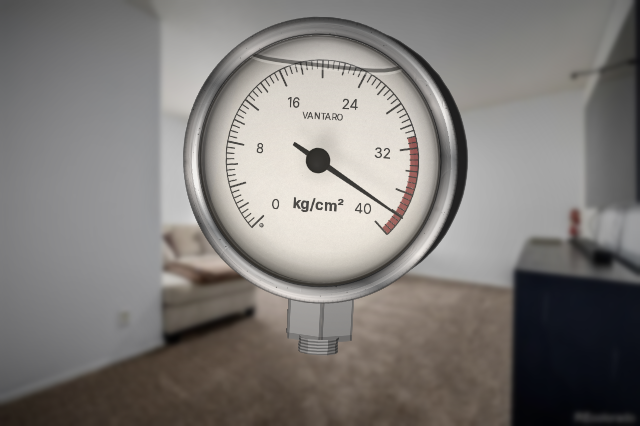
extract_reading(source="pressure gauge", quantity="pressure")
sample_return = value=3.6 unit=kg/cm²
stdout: value=38 unit=kg/cm²
